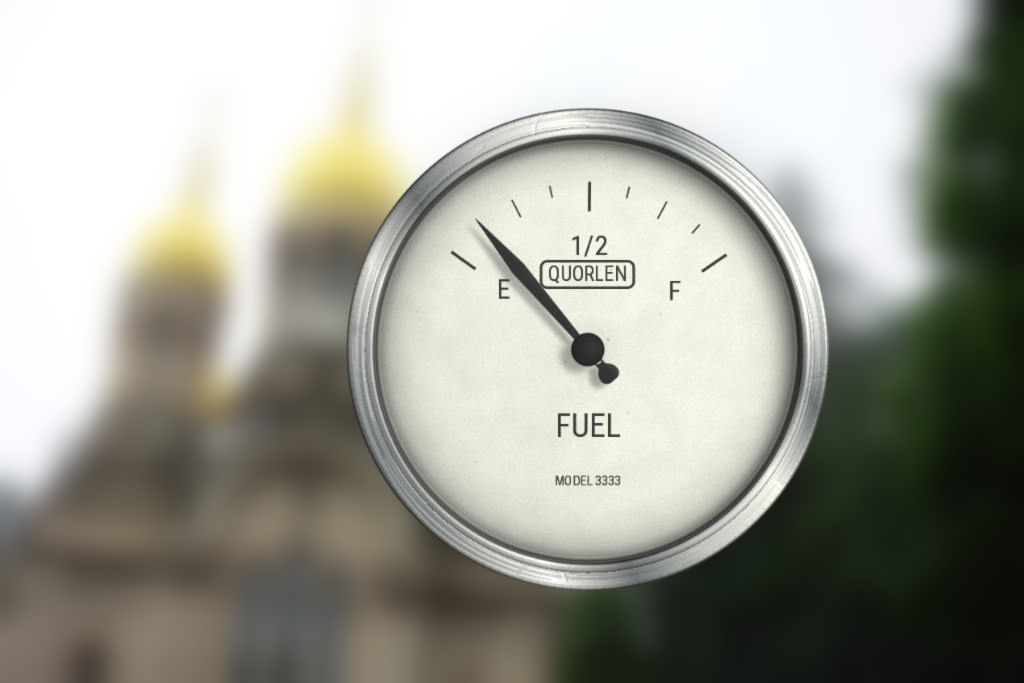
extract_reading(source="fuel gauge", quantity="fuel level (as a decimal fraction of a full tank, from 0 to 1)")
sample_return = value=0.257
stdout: value=0.125
